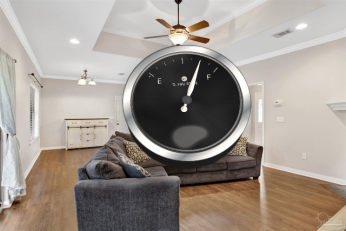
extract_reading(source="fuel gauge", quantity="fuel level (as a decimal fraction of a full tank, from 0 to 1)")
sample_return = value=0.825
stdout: value=0.75
